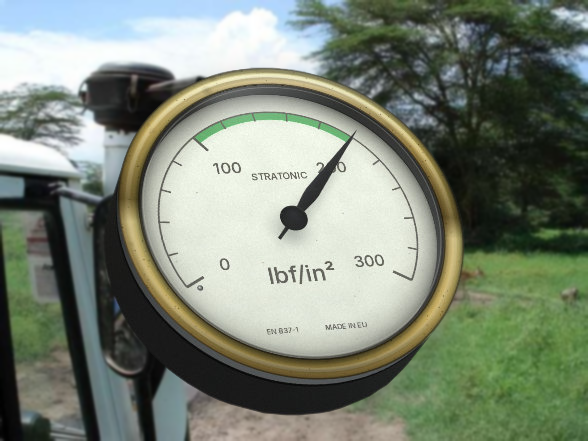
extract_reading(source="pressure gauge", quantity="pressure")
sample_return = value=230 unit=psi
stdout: value=200 unit=psi
